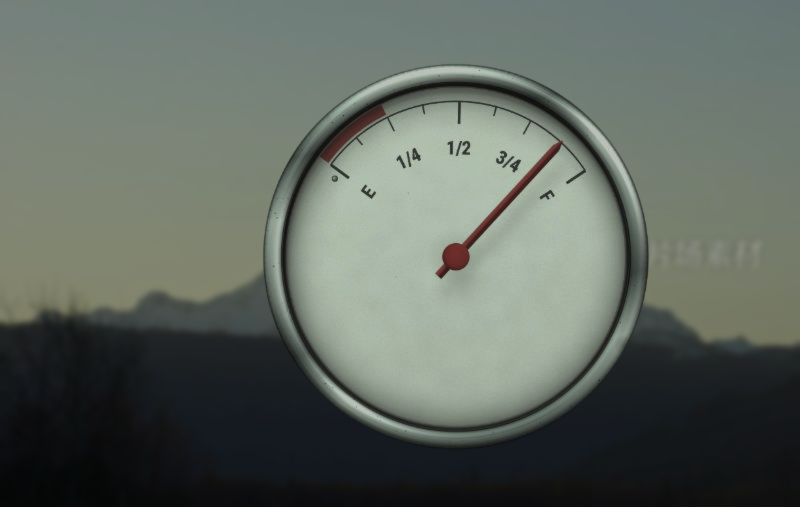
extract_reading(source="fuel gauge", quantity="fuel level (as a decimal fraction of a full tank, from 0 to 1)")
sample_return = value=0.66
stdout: value=0.875
